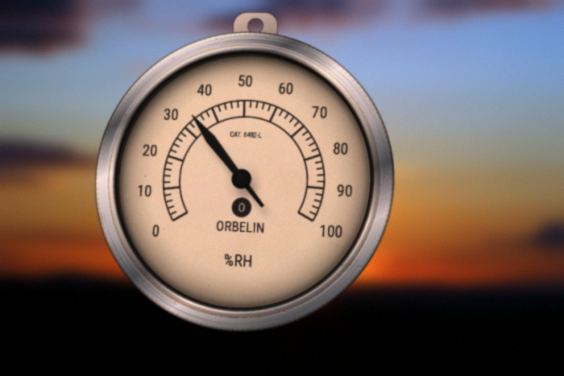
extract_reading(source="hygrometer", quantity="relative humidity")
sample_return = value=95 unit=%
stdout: value=34 unit=%
